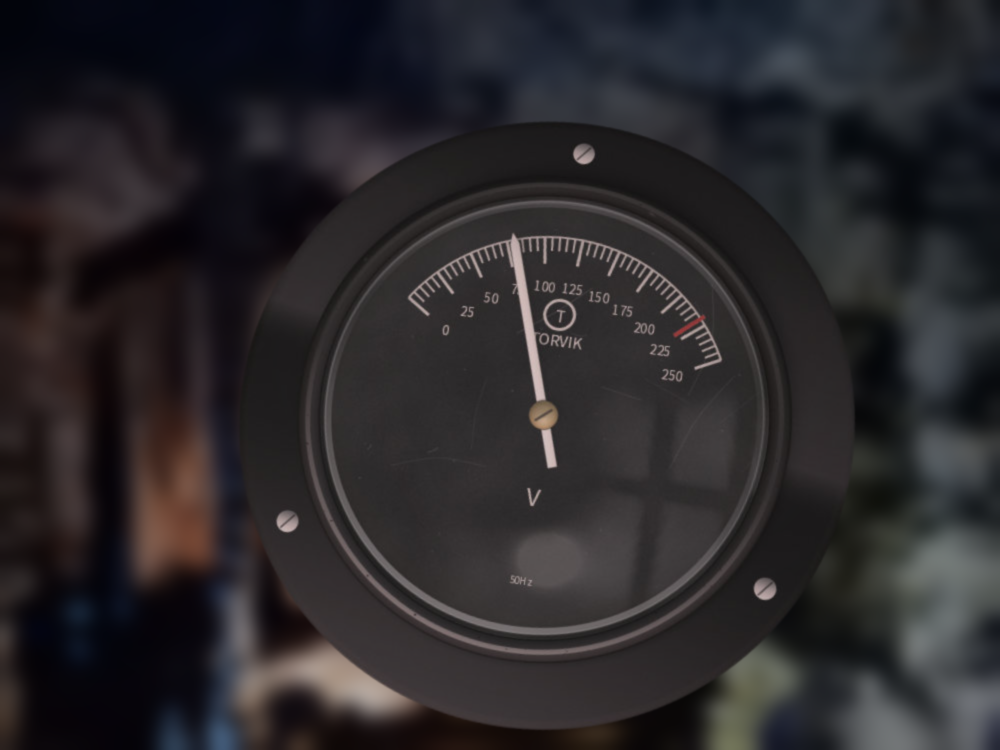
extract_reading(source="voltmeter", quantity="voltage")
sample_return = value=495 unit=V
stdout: value=80 unit=V
